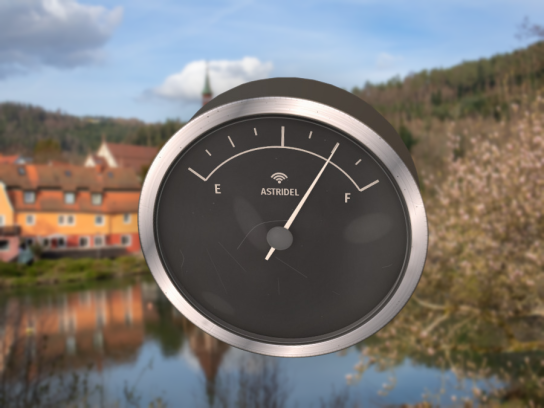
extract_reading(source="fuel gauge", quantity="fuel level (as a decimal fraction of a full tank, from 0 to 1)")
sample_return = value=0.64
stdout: value=0.75
